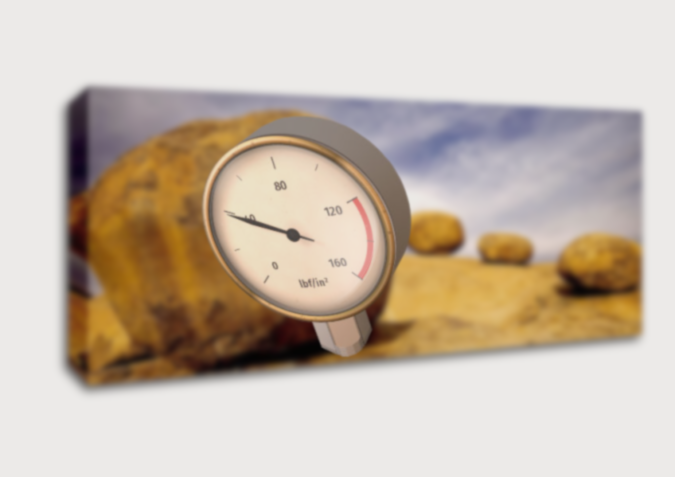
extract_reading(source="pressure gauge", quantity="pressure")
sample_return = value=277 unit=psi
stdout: value=40 unit=psi
